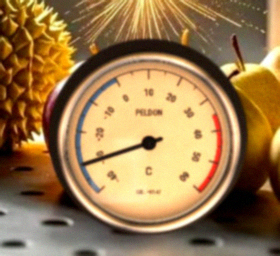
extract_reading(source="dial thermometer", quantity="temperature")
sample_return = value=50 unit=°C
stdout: value=-30 unit=°C
